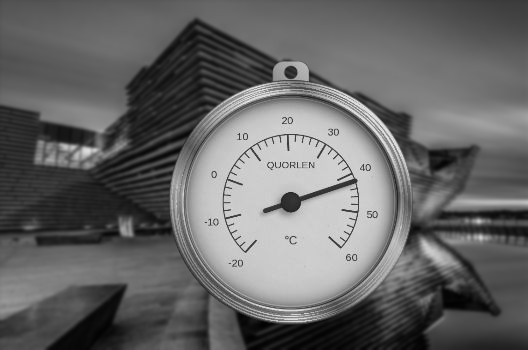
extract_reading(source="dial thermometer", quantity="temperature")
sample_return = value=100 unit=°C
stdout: value=42 unit=°C
